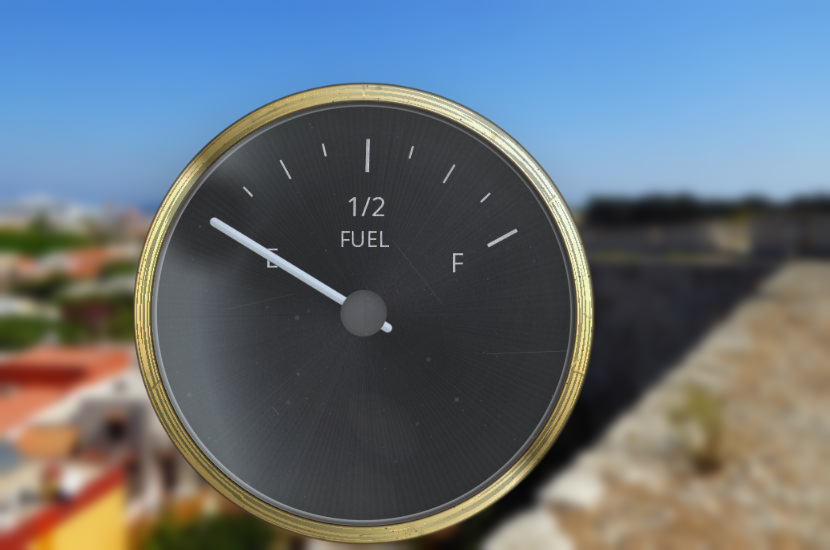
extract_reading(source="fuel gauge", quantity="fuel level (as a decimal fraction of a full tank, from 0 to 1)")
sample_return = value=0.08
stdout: value=0
